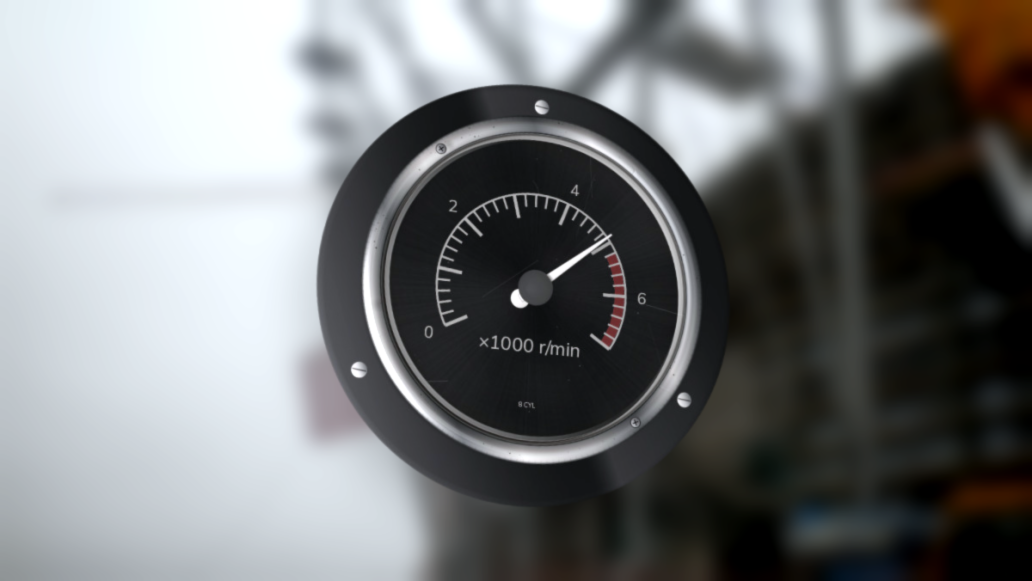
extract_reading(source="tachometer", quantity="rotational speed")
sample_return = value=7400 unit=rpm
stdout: value=4900 unit=rpm
